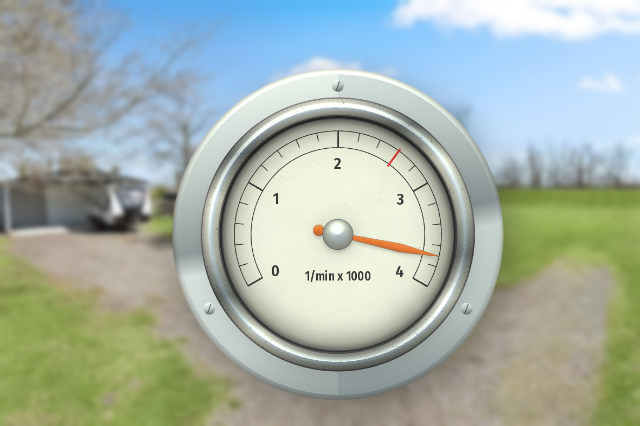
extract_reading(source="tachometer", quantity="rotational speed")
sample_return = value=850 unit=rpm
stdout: value=3700 unit=rpm
